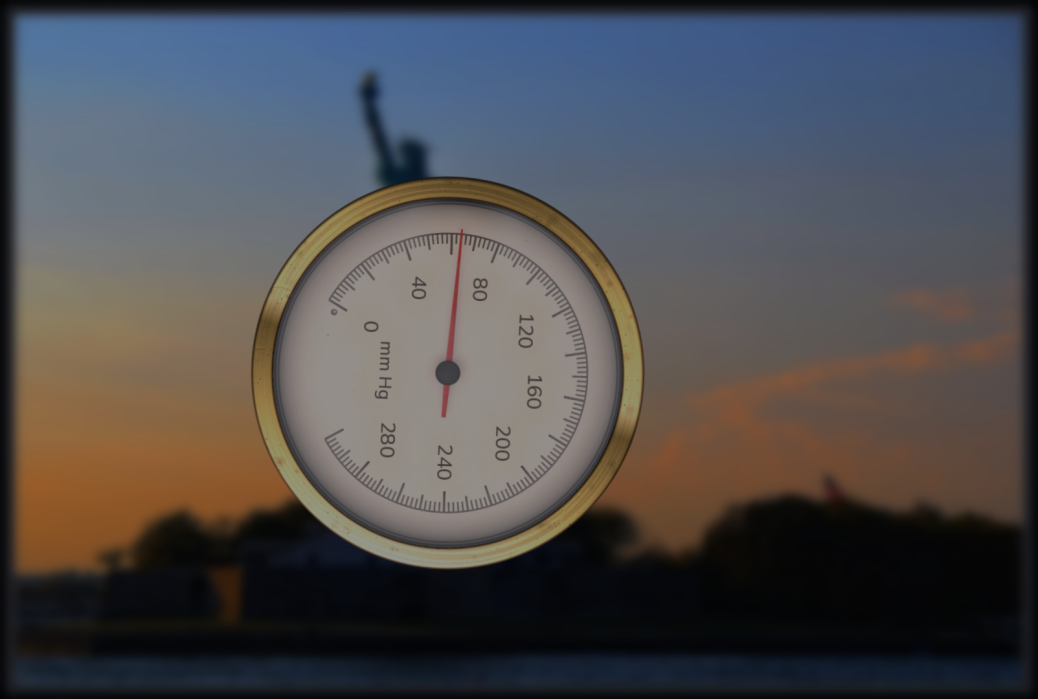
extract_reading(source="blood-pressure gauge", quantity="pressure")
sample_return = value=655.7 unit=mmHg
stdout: value=64 unit=mmHg
